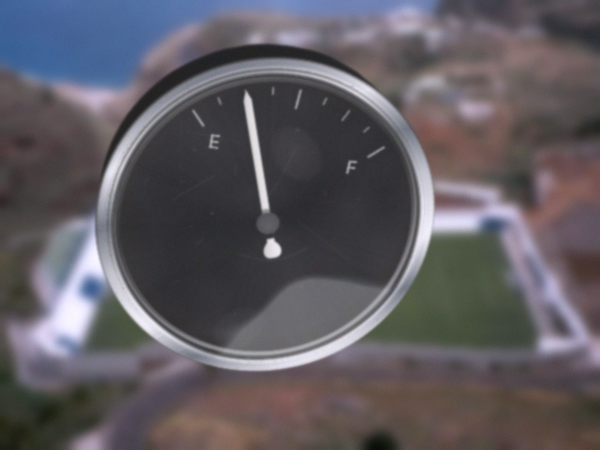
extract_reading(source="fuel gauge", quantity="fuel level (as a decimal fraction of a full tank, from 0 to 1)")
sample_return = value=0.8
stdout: value=0.25
